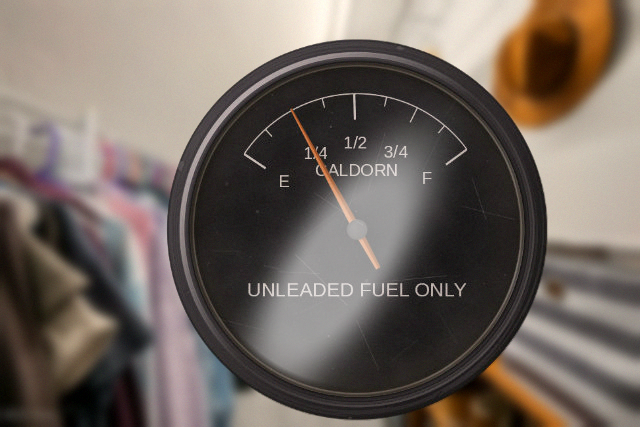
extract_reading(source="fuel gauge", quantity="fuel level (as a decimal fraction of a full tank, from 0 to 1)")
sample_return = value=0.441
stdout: value=0.25
